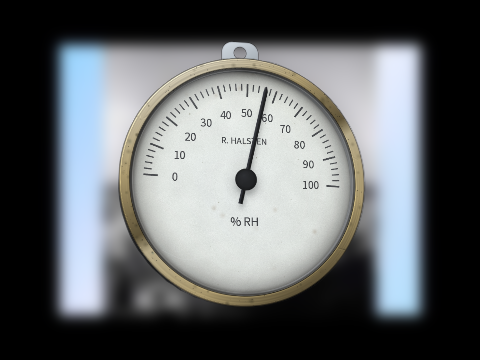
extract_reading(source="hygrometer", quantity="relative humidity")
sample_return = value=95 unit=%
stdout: value=56 unit=%
